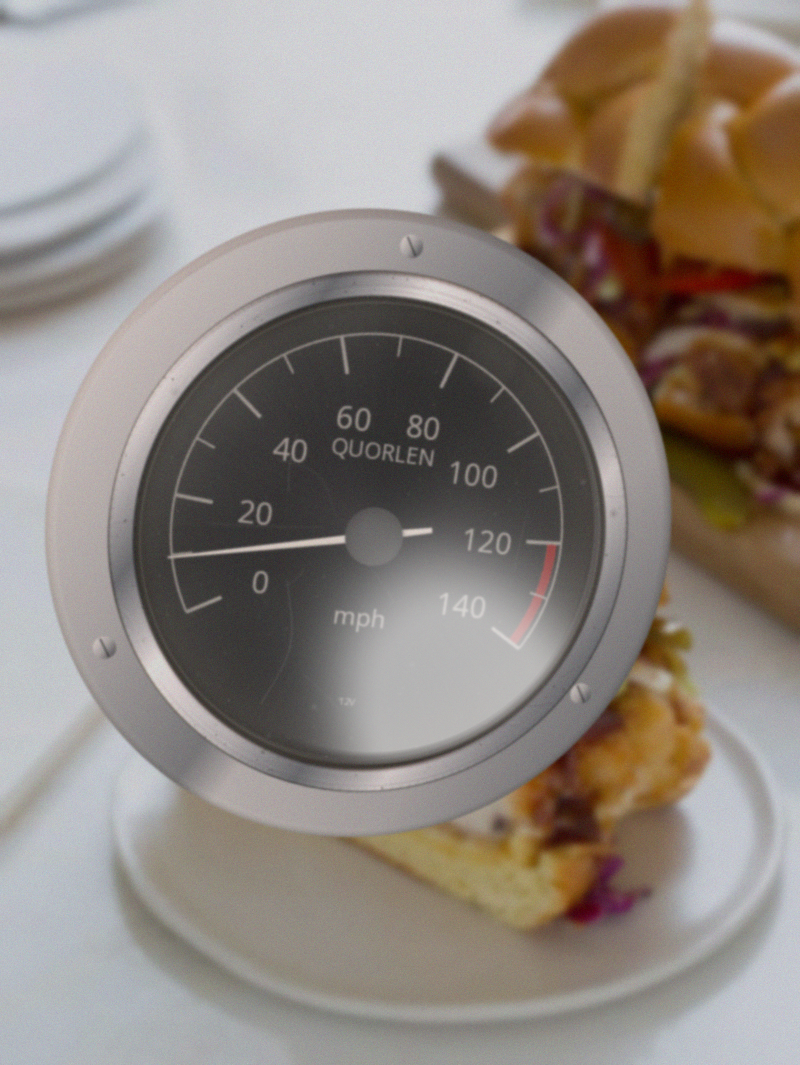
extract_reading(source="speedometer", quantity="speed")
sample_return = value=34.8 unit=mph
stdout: value=10 unit=mph
